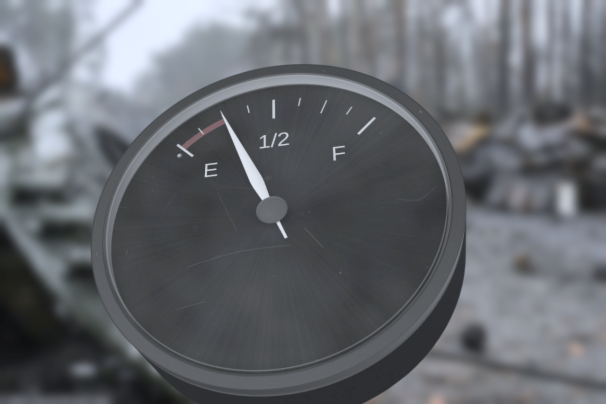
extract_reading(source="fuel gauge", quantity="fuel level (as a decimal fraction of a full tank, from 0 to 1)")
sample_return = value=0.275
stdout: value=0.25
